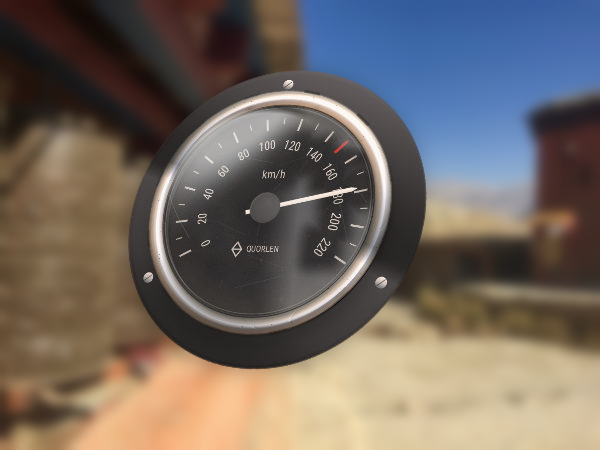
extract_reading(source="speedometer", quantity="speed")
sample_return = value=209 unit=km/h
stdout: value=180 unit=km/h
